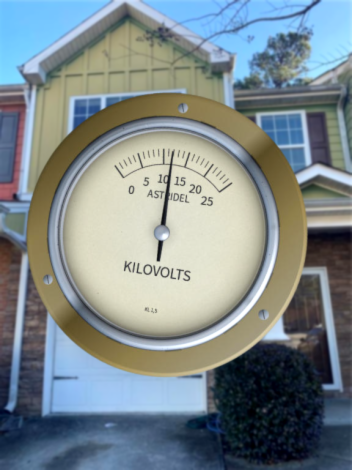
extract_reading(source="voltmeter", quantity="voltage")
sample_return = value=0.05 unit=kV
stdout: value=12 unit=kV
